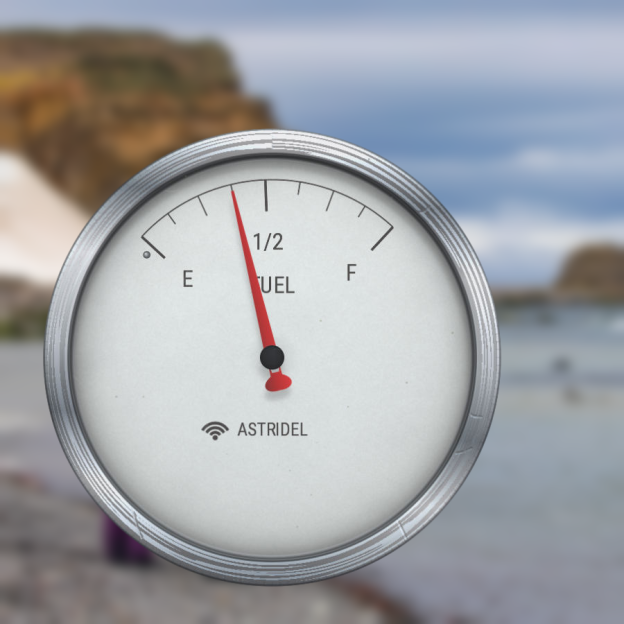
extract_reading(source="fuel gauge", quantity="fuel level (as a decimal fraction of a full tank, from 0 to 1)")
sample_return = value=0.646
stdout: value=0.375
